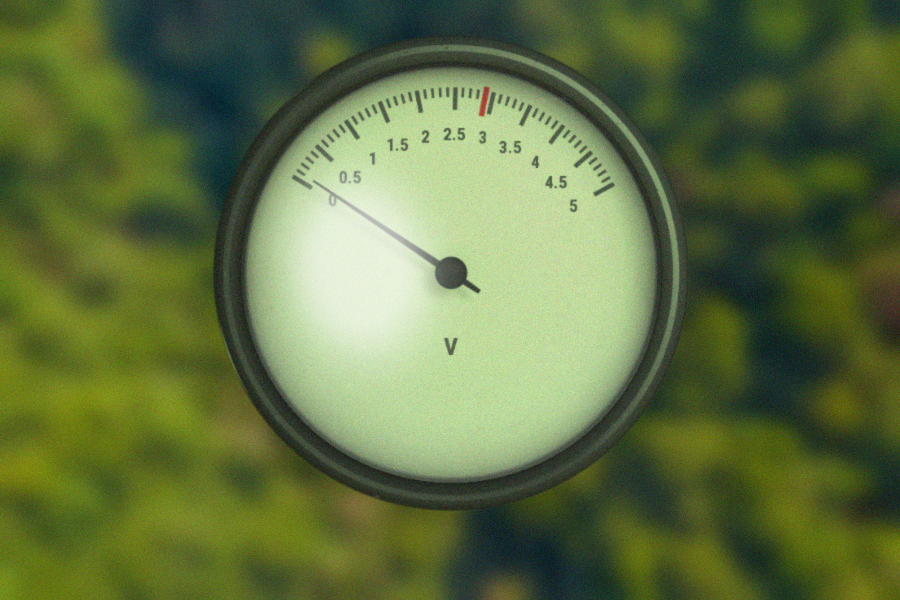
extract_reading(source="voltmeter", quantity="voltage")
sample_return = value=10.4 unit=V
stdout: value=0.1 unit=V
